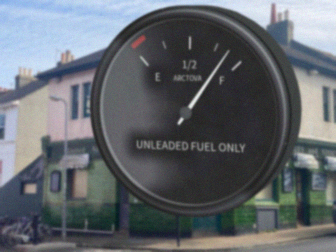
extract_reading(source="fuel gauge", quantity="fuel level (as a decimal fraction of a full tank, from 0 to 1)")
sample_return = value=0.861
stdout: value=0.875
